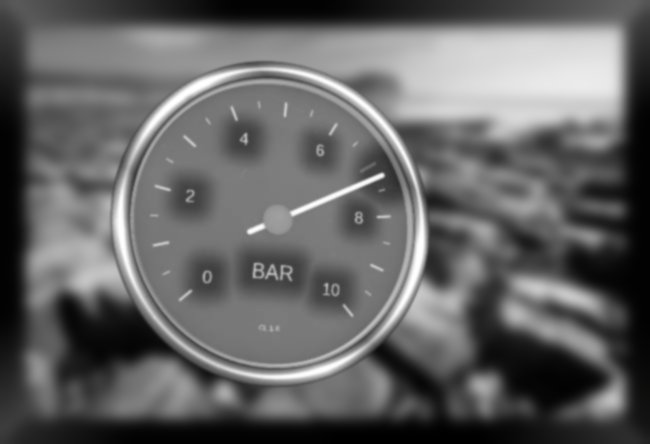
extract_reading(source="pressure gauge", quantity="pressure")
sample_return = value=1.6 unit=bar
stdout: value=7.25 unit=bar
